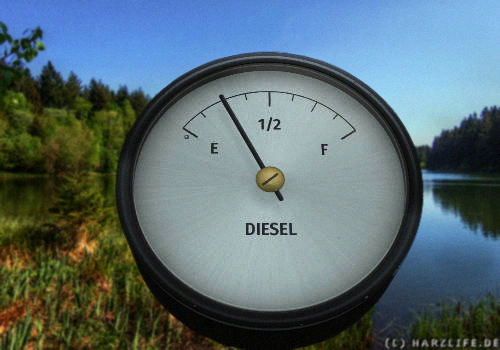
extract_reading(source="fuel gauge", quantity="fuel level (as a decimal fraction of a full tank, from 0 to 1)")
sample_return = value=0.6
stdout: value=0.25
